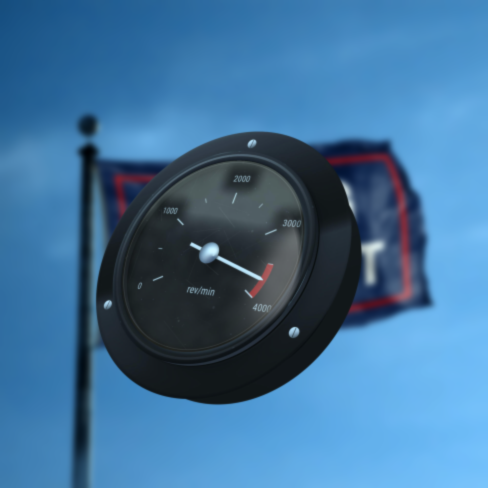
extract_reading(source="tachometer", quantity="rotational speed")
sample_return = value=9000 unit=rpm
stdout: value=3750 unit=rpm
